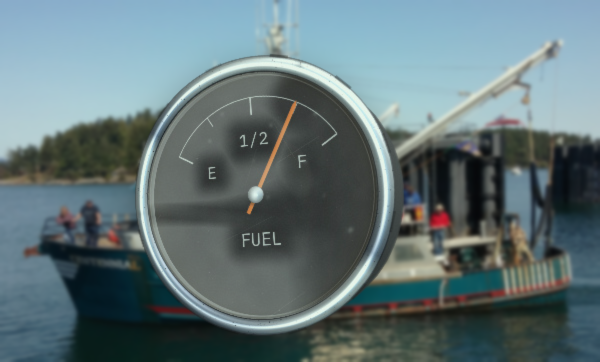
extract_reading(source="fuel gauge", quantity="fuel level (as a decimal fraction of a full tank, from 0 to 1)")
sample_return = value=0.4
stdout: value=0.75
